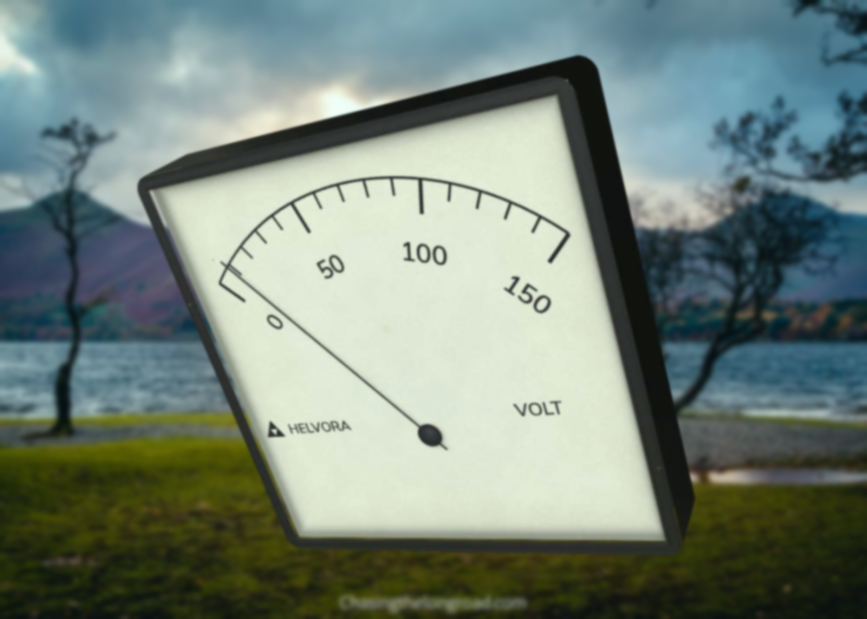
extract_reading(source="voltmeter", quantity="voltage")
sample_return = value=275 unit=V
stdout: value=10 unit=V
